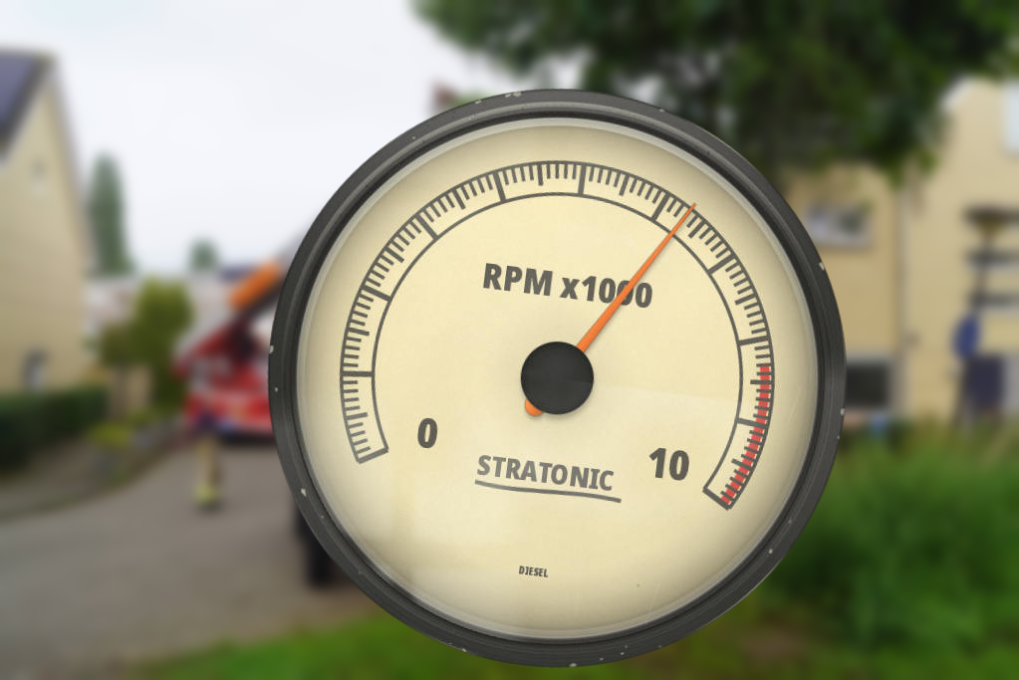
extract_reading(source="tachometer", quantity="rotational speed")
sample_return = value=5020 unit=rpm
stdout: value=6300 unit=rpm
